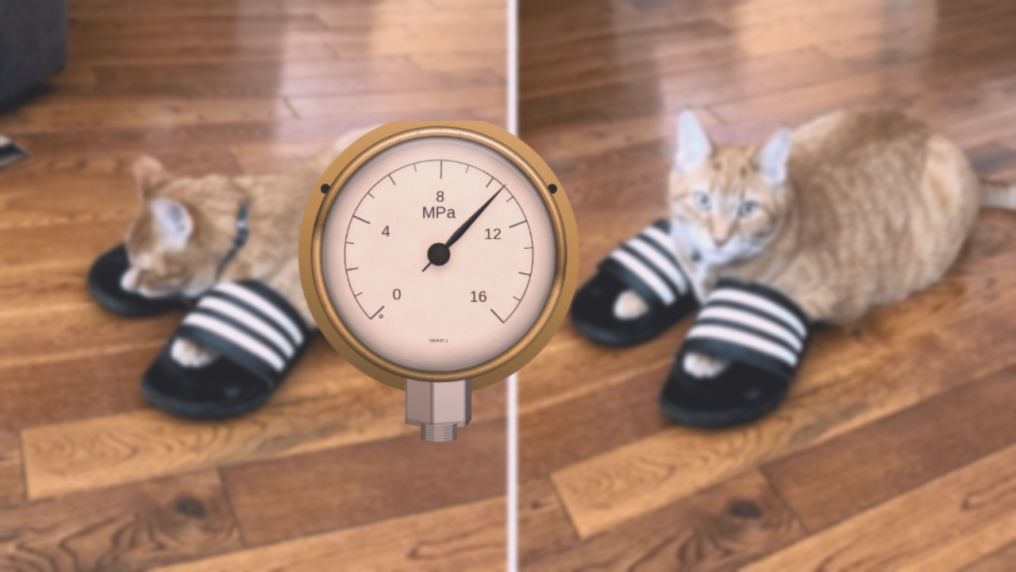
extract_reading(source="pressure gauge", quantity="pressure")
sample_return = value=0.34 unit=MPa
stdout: value=10.5 unit=MPa
